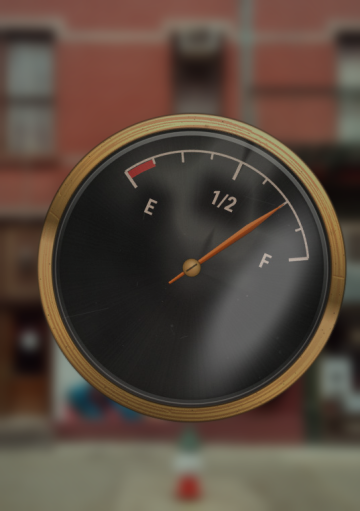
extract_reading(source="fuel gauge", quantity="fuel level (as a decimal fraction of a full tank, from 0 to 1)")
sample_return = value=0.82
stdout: value=0.75
